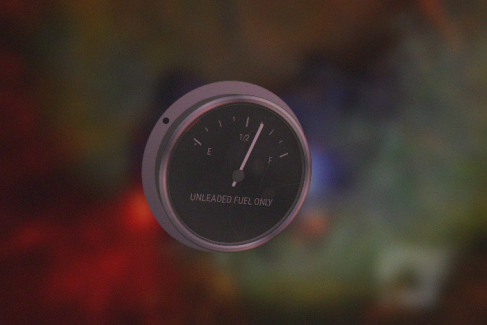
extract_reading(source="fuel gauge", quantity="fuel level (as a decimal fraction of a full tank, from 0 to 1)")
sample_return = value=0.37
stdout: value=0.625
